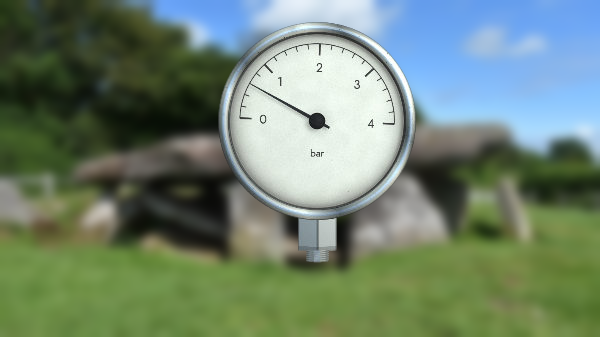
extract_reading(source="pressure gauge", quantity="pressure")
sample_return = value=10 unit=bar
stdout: value=0.6 unit=bar
